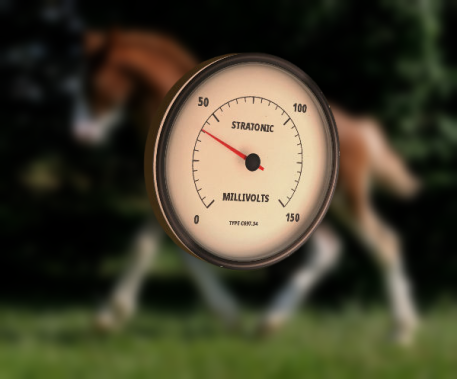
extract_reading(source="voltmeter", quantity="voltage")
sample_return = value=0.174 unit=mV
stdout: value=40 unit=mV
